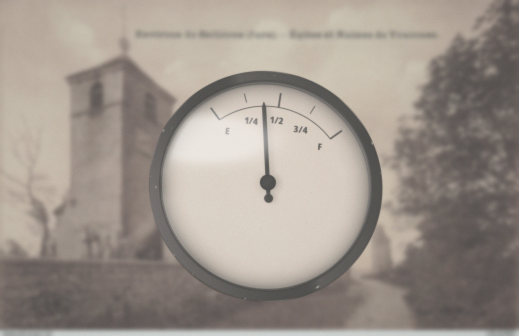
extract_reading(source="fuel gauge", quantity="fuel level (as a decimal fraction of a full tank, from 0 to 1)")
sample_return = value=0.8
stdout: value=0.375
